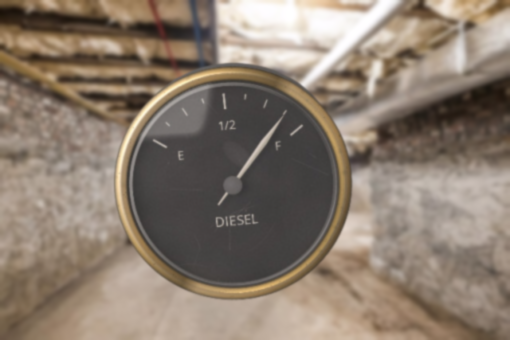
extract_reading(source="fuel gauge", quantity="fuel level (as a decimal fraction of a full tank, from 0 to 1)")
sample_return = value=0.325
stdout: value=0.875
